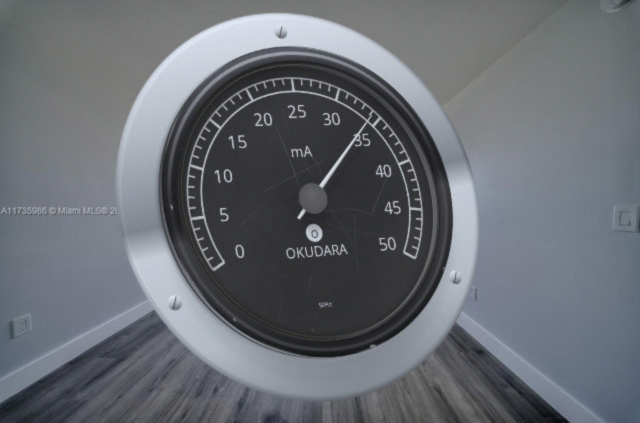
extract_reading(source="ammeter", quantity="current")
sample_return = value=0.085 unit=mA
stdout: value=34 unit=mA
